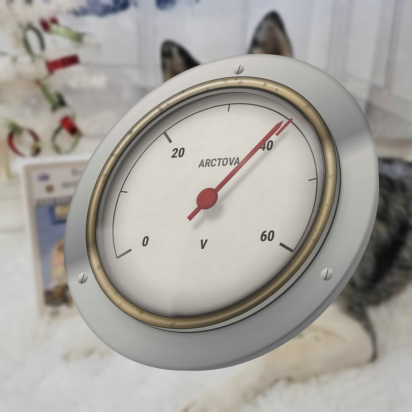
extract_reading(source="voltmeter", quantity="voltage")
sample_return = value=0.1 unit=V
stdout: value=40 unit=V
